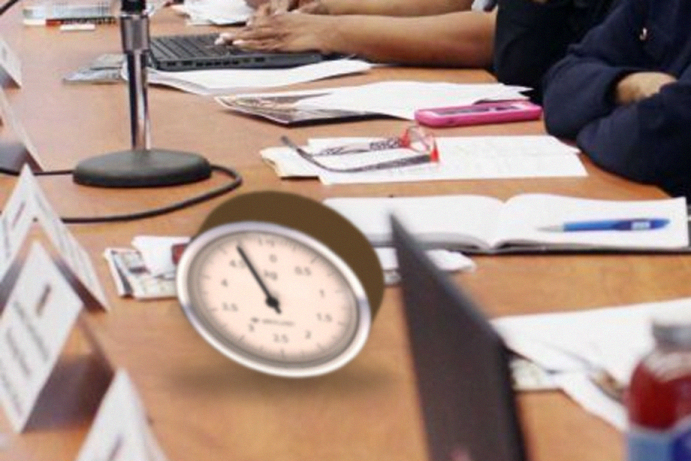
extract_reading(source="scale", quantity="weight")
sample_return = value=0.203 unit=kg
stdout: value=4.75 unit=kg
